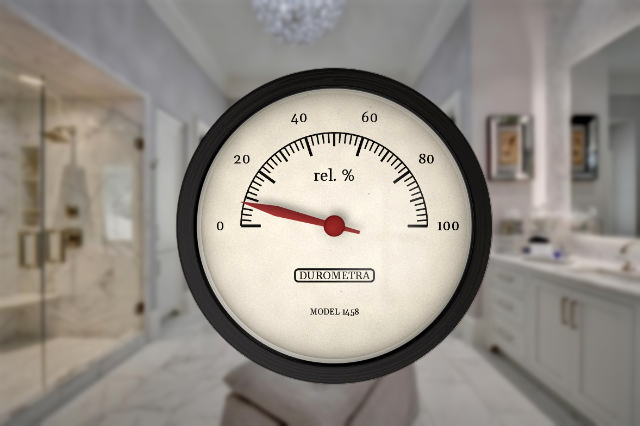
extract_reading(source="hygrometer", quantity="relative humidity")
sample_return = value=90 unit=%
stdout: value=8 unit=%
